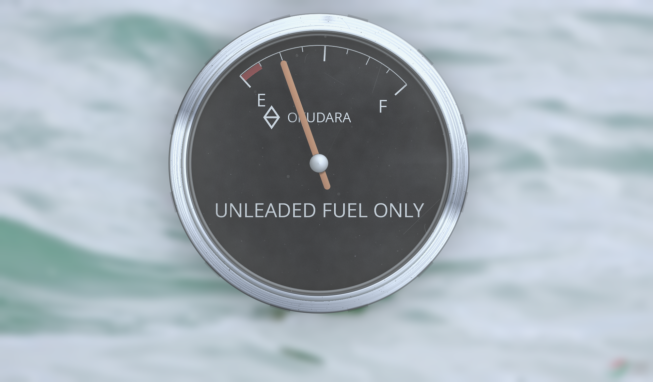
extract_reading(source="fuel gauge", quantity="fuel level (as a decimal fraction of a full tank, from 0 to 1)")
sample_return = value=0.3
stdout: value=0.25
